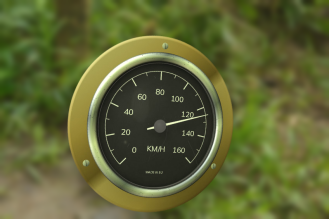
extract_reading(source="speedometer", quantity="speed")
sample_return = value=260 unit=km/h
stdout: value=125 unit=km/h
